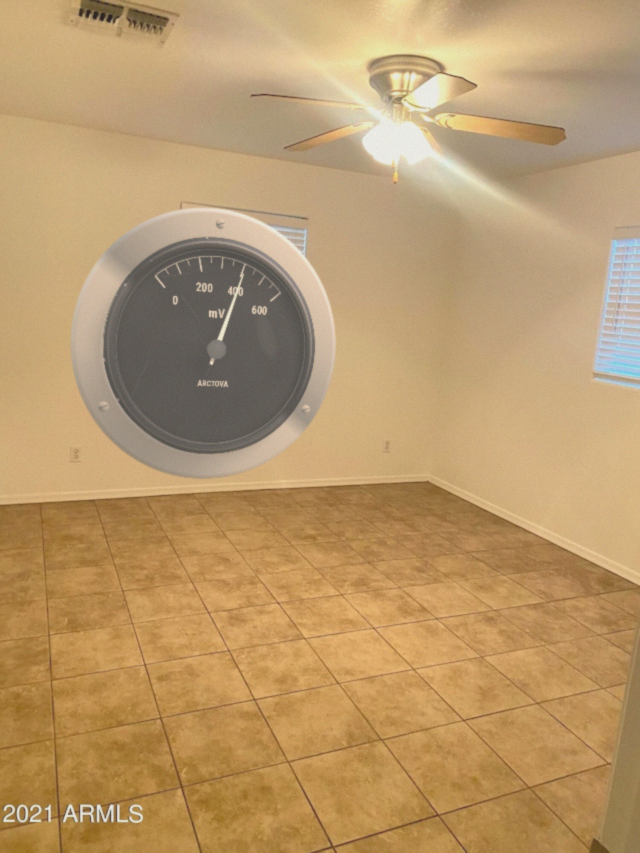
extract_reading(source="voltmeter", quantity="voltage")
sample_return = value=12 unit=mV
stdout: value=400 unit=mV
